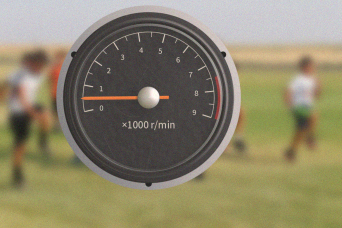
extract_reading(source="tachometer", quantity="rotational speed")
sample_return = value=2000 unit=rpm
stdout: value=500 unit=rpm
